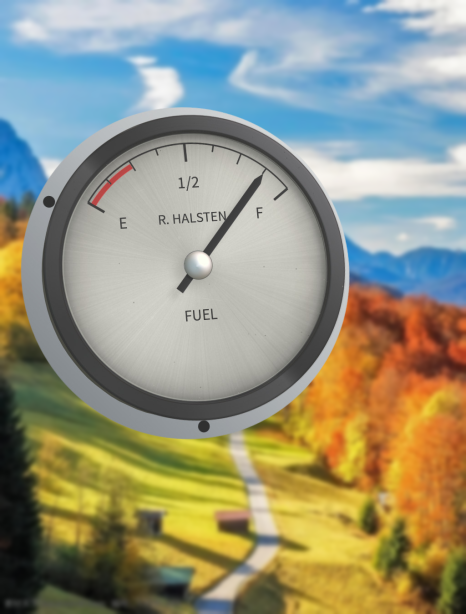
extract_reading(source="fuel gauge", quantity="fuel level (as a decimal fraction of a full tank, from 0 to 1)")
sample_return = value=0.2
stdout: value=0.875
